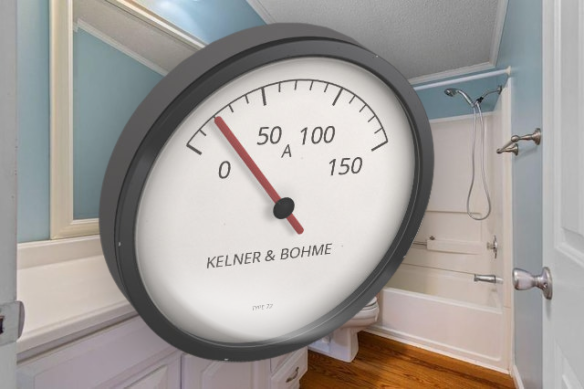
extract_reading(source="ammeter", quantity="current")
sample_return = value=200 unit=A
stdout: value=20 unit=A
